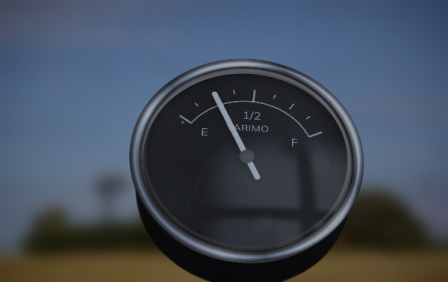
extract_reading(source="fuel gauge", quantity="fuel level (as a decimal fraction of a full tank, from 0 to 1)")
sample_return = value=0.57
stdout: value=0.25
